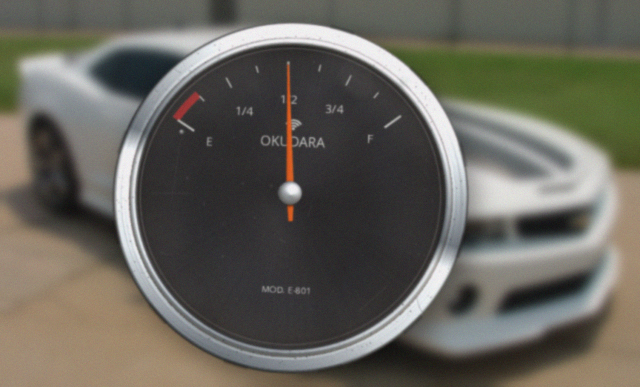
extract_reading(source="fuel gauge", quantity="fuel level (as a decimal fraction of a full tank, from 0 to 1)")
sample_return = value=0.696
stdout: value=0.5
